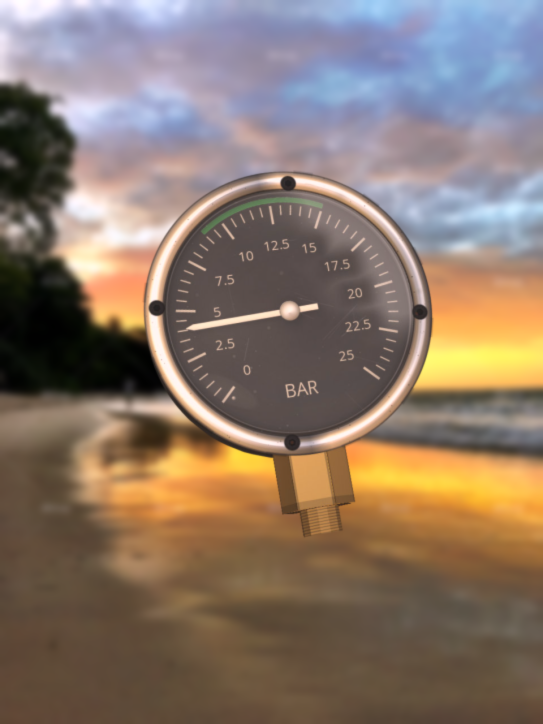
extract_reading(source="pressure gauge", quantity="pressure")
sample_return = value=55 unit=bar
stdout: value=4 unit=bar
